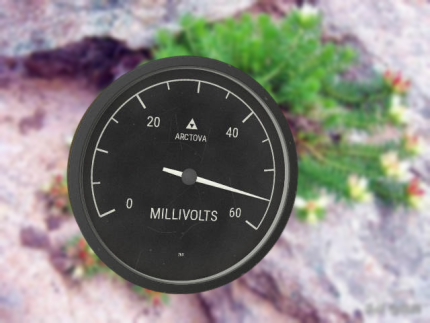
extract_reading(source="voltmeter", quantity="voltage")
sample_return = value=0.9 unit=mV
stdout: value=55 unit=mV
